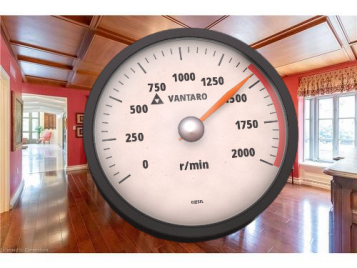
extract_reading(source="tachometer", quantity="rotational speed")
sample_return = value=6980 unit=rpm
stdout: value=1450 unit=rpm
